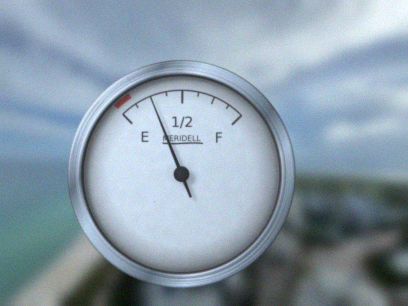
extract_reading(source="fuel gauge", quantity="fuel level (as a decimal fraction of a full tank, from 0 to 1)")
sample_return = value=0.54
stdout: value=0.25
